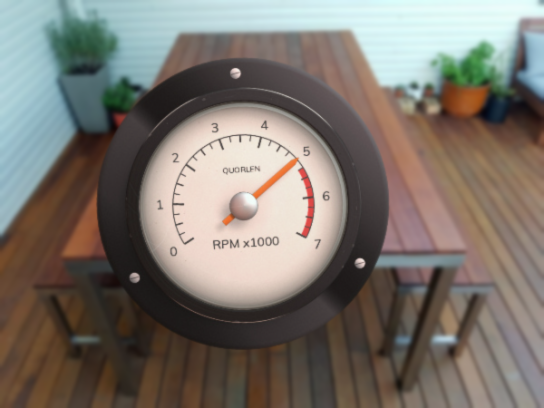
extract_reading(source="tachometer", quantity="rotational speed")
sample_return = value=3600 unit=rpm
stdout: value=5000 unit=rpm
